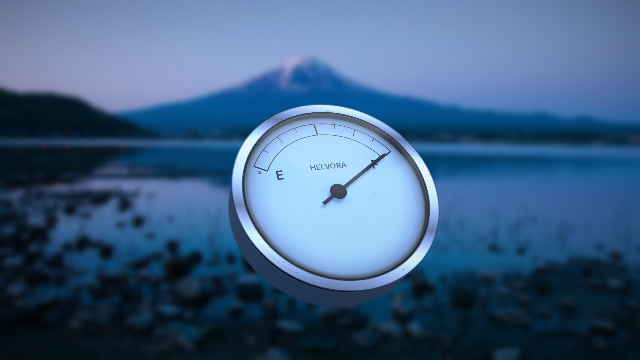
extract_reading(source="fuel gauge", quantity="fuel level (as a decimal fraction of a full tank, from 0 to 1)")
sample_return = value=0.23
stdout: value=1
